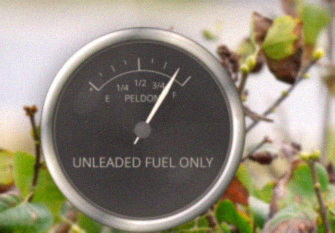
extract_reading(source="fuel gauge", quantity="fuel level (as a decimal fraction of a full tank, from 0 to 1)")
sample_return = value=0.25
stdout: value=0.875
